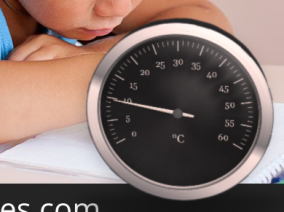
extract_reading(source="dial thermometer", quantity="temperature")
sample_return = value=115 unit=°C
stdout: value=10 unit=°C
